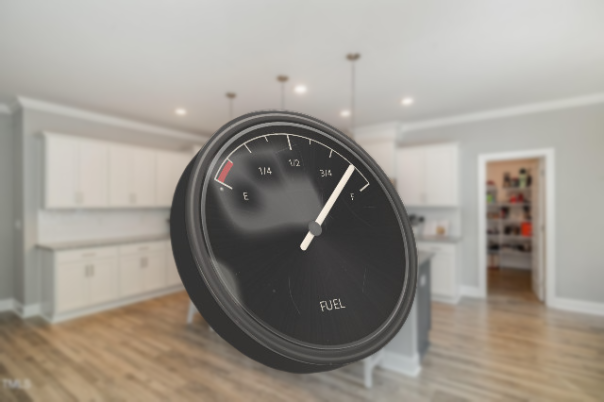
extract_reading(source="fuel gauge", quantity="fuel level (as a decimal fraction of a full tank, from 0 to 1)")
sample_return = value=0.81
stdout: value=0.875
